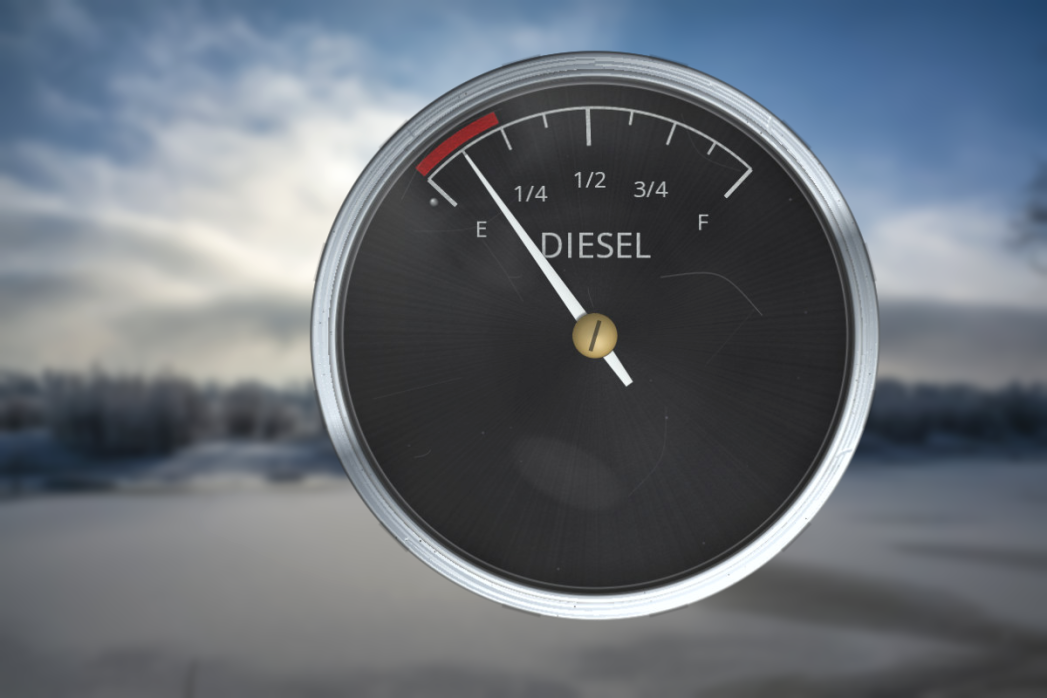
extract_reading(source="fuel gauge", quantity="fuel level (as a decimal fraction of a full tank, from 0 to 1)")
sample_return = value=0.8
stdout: value=0.125
